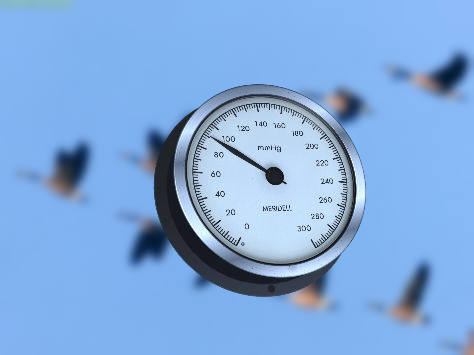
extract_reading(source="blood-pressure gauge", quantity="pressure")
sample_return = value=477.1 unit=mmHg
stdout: value=90 unit=mmHg
